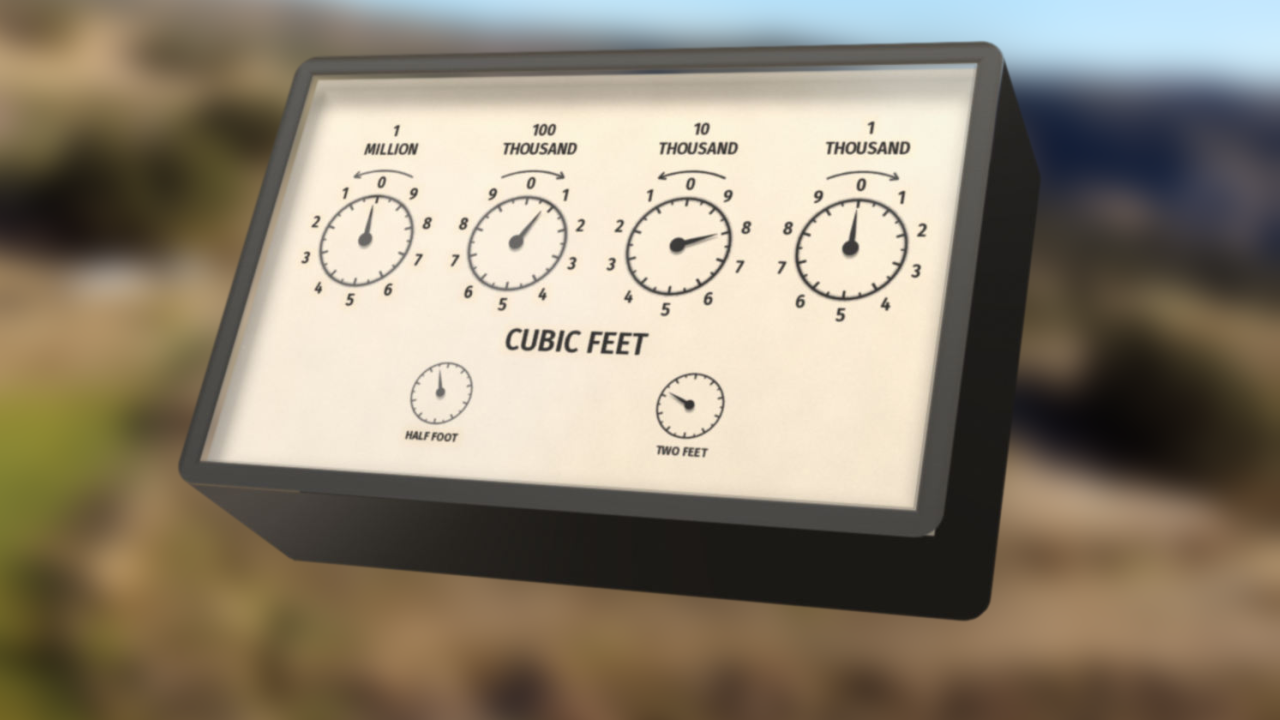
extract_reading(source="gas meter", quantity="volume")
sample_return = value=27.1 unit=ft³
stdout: value=8000 unit=ft³
